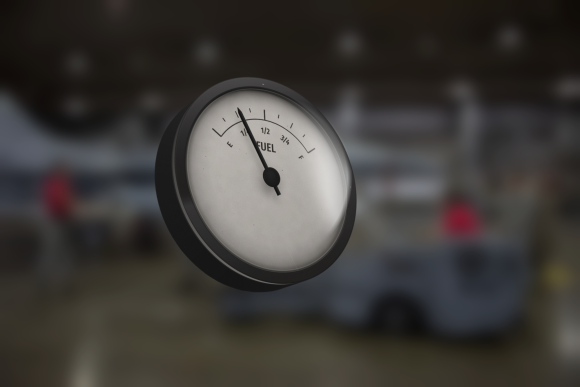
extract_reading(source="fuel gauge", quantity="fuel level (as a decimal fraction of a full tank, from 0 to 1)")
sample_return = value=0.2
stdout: value=0.25
